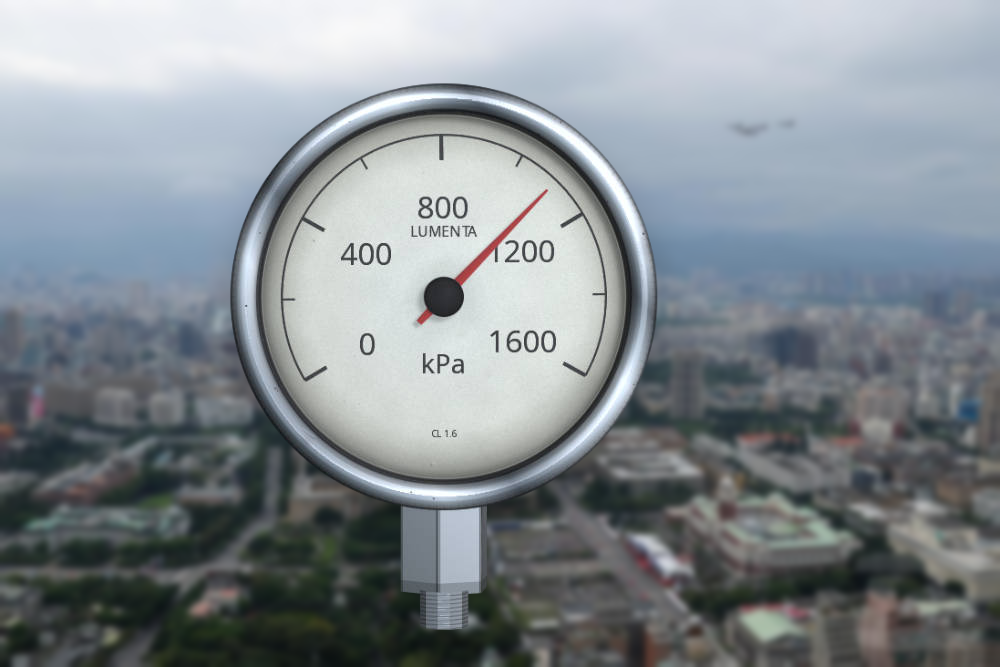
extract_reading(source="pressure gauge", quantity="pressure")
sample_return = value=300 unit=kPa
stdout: value=1100 unit=kPa
